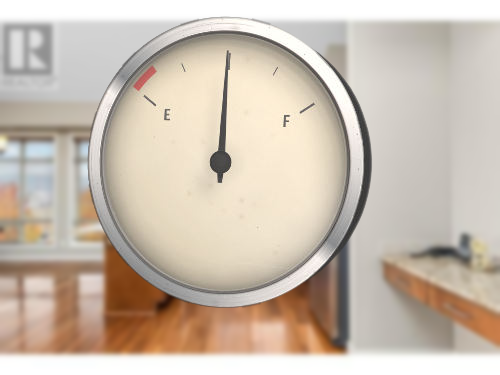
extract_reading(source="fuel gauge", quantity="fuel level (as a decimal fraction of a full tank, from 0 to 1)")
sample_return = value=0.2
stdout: value=0.5
